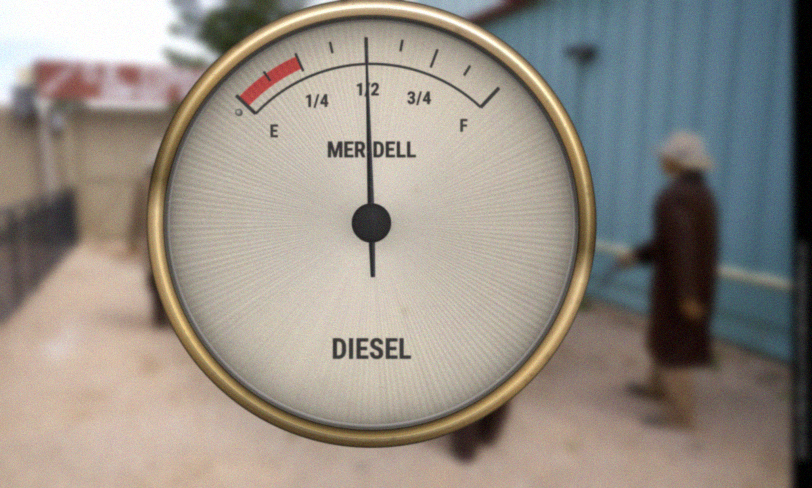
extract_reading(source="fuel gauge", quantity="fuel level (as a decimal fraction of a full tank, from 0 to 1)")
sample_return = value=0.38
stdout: value=0.5
